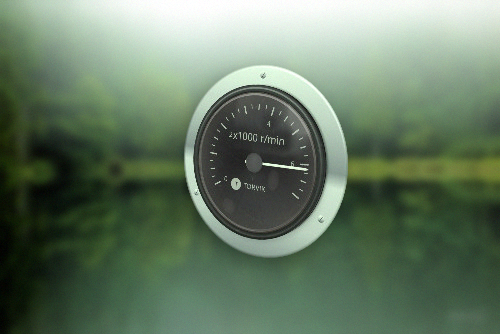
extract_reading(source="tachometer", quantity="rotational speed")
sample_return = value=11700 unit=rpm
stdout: value=6125 unit=rpm
